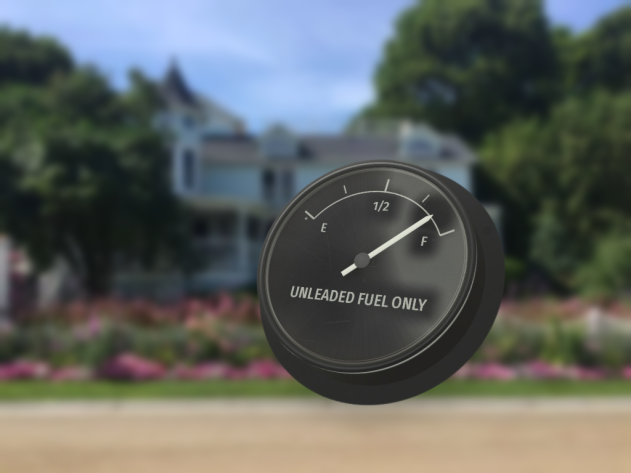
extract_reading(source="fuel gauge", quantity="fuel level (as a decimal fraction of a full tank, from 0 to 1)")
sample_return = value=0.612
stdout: value=0.875
